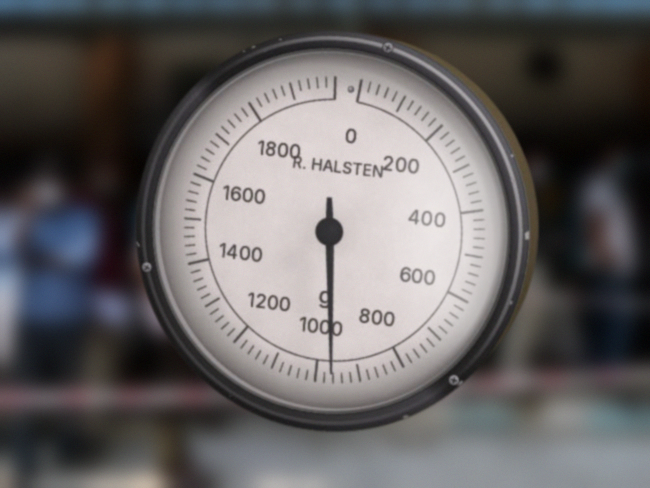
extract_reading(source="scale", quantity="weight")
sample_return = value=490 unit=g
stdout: value=960 unit=g
